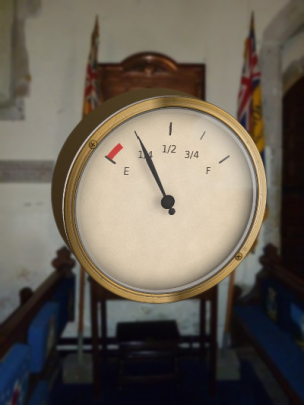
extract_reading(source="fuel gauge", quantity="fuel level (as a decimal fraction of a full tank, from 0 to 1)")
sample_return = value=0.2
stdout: value=0.25
